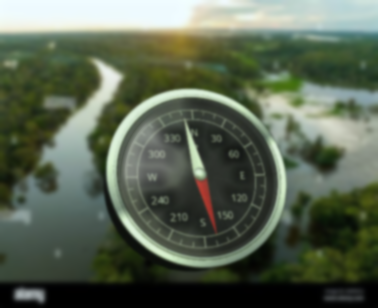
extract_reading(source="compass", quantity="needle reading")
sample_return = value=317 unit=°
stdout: value=170 unit=°
